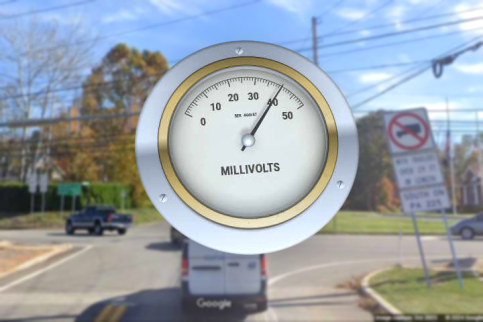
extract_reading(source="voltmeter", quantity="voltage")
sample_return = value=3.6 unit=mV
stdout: value=40 unit=mV
